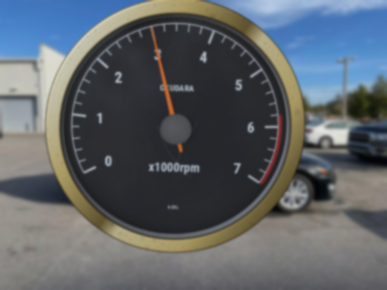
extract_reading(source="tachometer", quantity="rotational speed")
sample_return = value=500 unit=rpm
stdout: value=3000 unit=rpm
